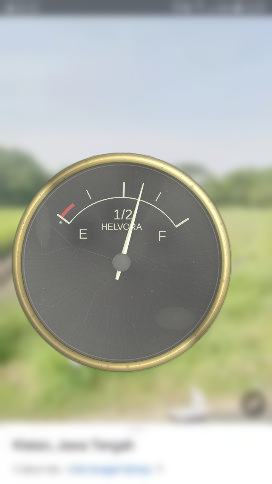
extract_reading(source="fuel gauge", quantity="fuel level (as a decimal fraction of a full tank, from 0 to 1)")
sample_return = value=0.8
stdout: value=0.625
